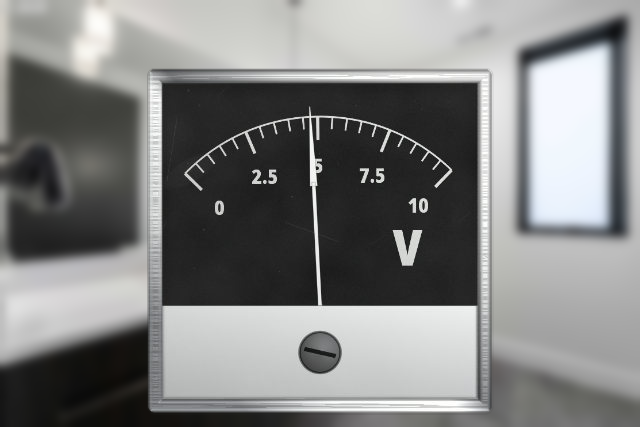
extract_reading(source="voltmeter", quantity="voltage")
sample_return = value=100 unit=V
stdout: value=4.75 unit=V
